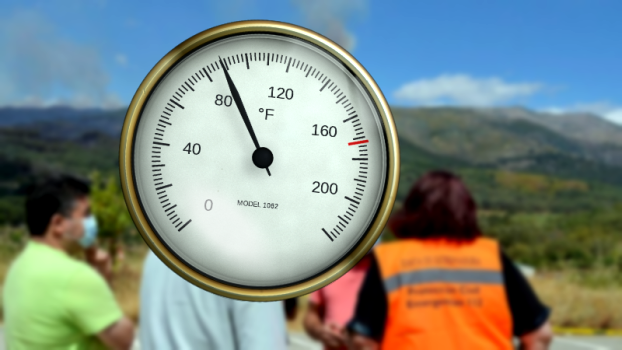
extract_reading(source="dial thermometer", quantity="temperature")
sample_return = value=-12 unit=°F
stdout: value=88 unit=°F
